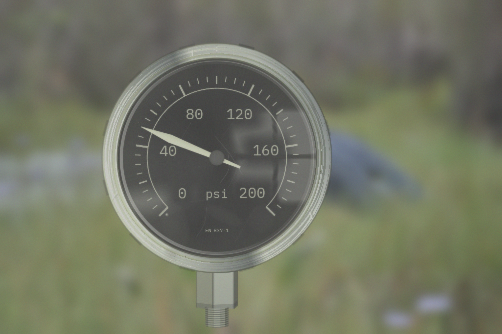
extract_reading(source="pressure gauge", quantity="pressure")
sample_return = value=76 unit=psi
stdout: value=50 unit=psi
